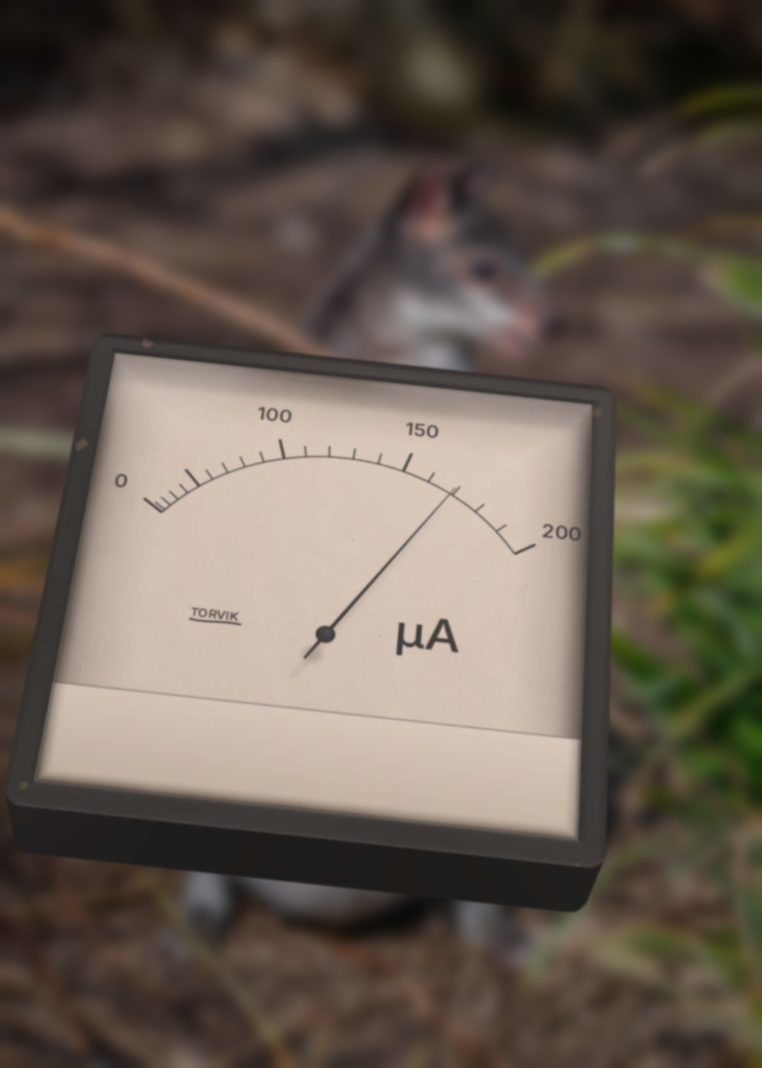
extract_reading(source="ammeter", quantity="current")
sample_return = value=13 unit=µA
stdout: value=170 unit=µA
